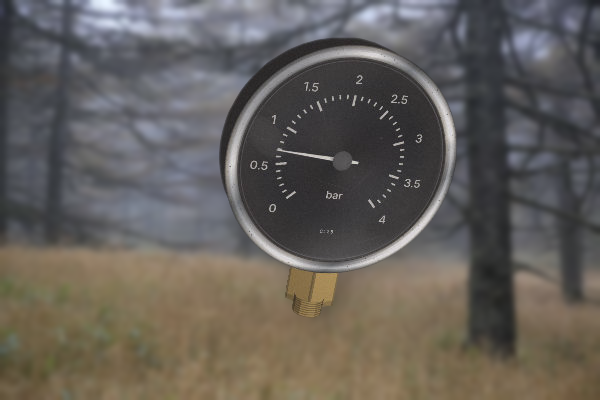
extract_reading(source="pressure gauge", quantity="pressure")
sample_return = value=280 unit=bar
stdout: value=0.7 unit=bar
